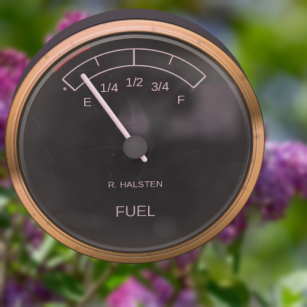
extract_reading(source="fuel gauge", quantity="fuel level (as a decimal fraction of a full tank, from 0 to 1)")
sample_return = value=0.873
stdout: value=0.125
